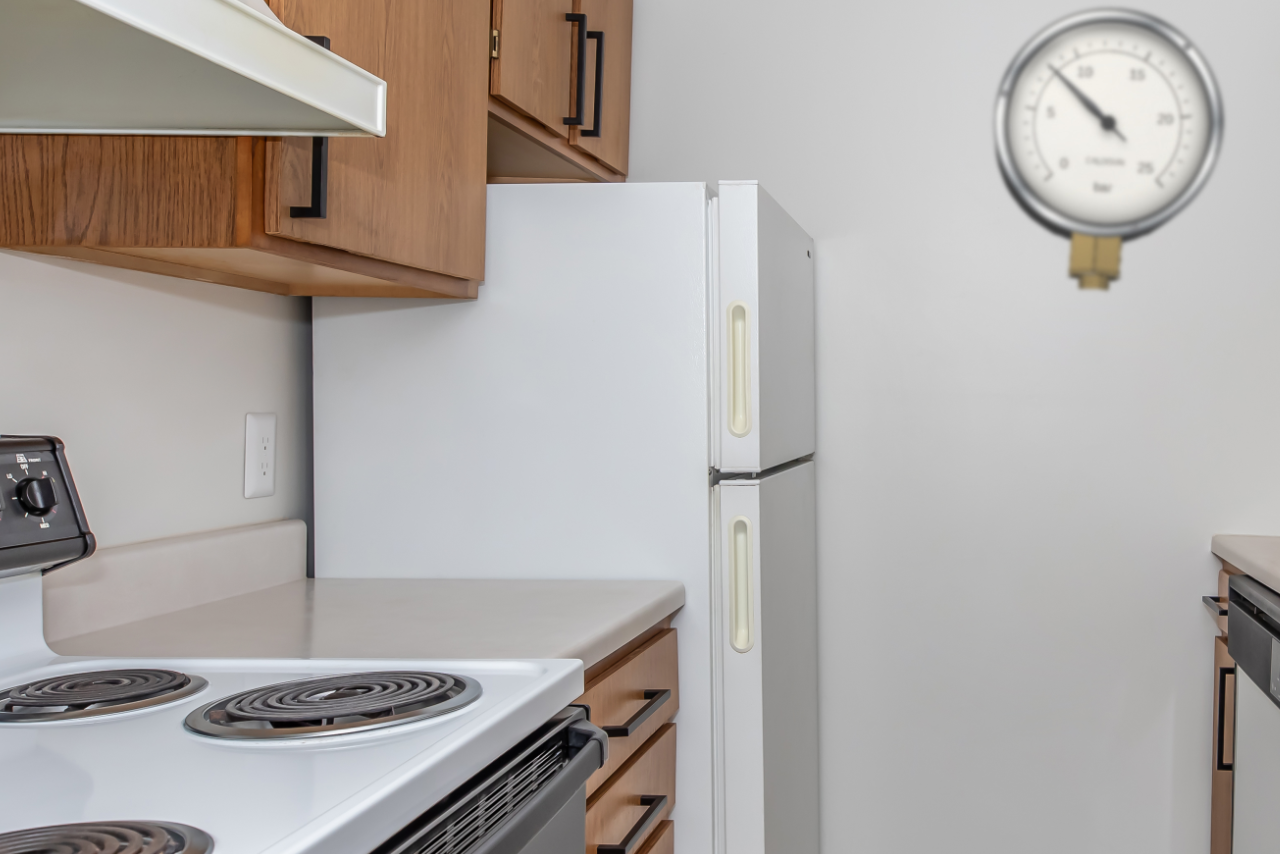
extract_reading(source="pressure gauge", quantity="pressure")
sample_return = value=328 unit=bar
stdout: value=8 unit=bar
